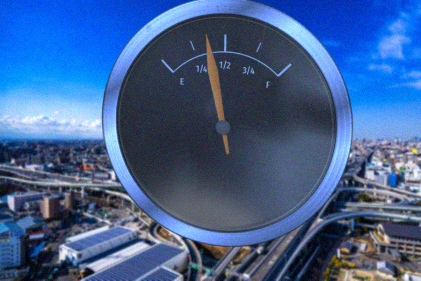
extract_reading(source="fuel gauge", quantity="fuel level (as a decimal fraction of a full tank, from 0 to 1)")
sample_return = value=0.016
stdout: value=0.375
